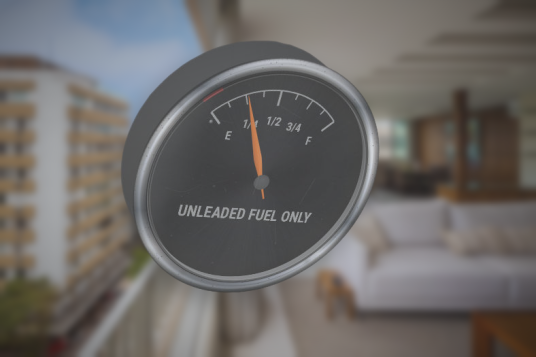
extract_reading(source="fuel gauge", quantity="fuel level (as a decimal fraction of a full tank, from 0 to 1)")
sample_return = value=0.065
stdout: value=0.25
